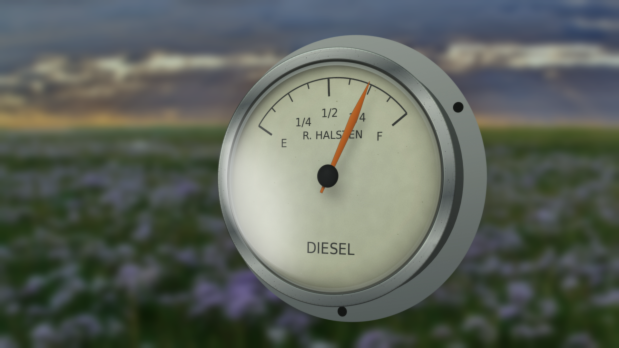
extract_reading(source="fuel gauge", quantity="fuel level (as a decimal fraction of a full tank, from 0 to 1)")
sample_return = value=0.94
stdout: value=0.75
